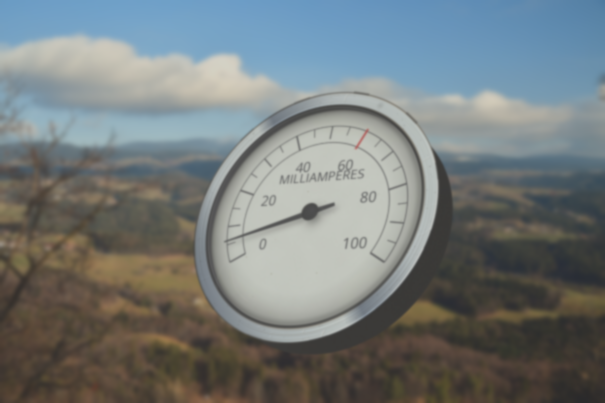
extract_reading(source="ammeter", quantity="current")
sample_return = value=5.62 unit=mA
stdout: value=5 unit=mA
